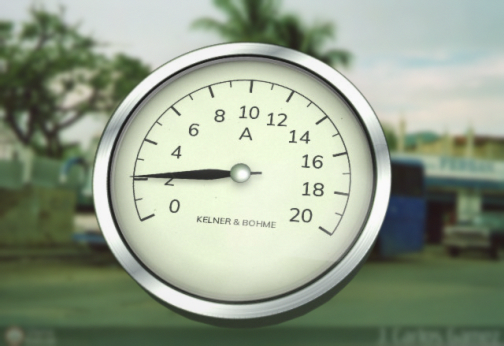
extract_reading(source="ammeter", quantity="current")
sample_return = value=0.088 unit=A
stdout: value=2 unit=A
